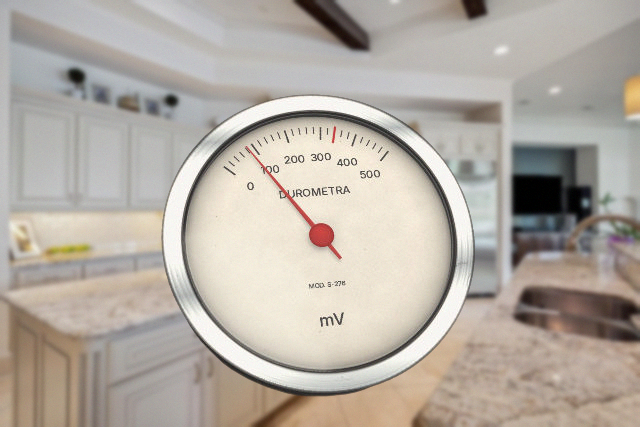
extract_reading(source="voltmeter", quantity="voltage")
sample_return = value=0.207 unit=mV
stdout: value=80 unit=mV
